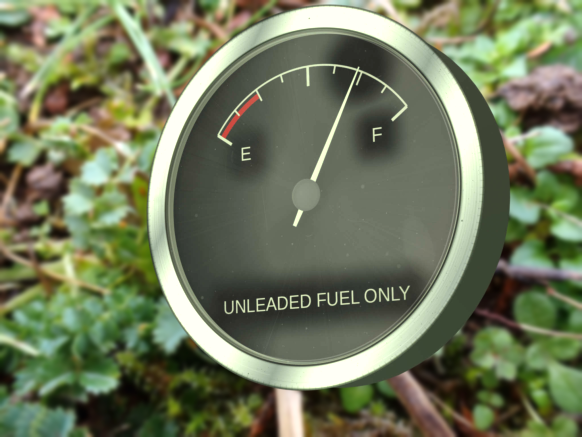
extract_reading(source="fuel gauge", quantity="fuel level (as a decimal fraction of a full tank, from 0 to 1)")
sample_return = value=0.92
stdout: value=0.75
